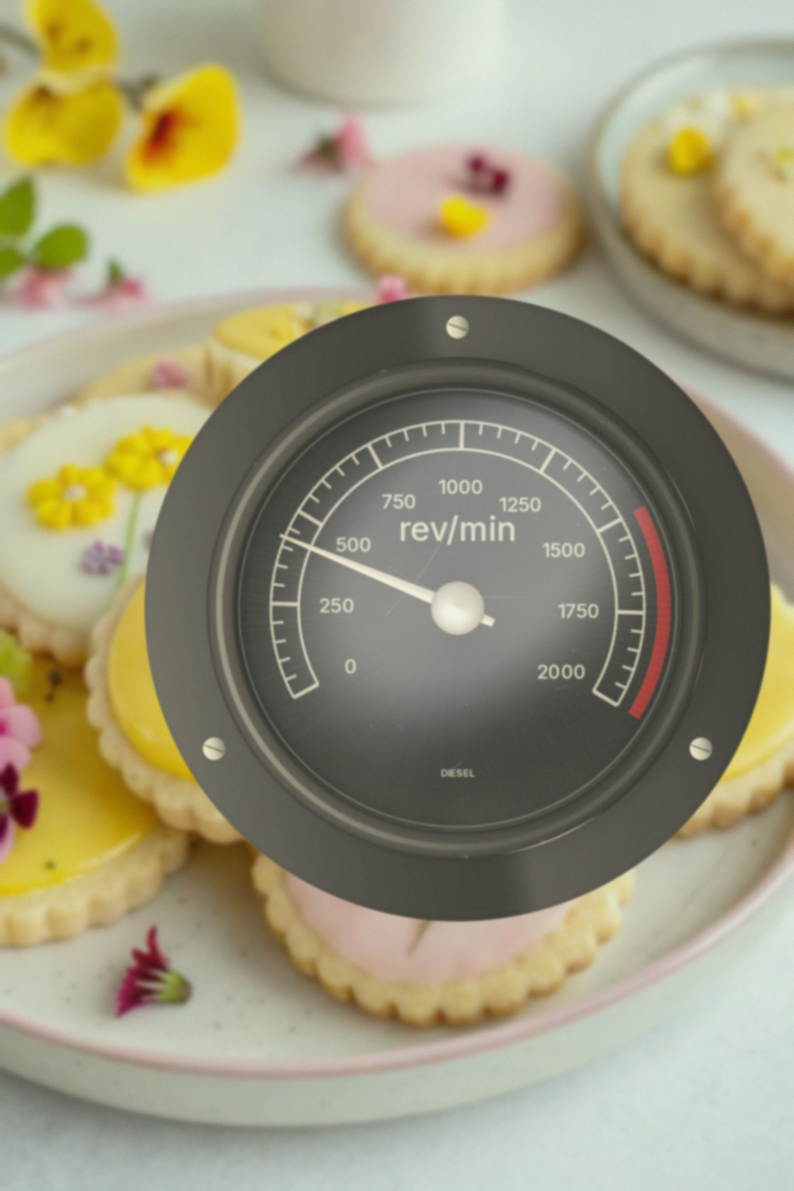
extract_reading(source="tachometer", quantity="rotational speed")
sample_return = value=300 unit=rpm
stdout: value=425 unit=rpm
